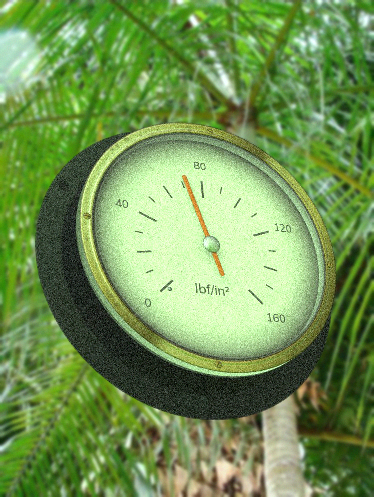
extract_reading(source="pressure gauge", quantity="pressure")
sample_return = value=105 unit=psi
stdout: value=70 unit=psi
